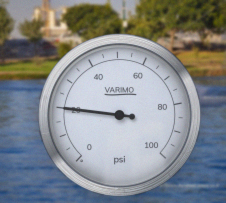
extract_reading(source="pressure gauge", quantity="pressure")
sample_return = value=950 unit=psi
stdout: value=20 unit=psi
